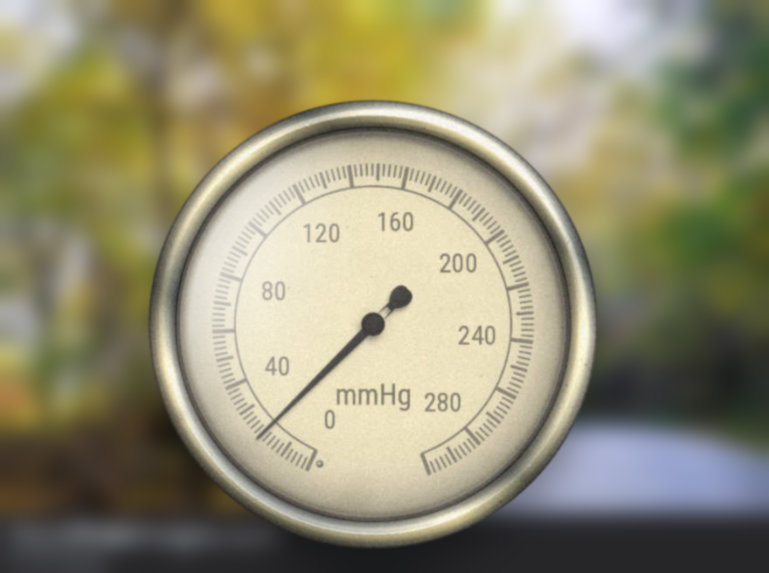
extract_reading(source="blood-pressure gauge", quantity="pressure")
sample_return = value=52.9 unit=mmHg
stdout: value=20 unit=mmHg
